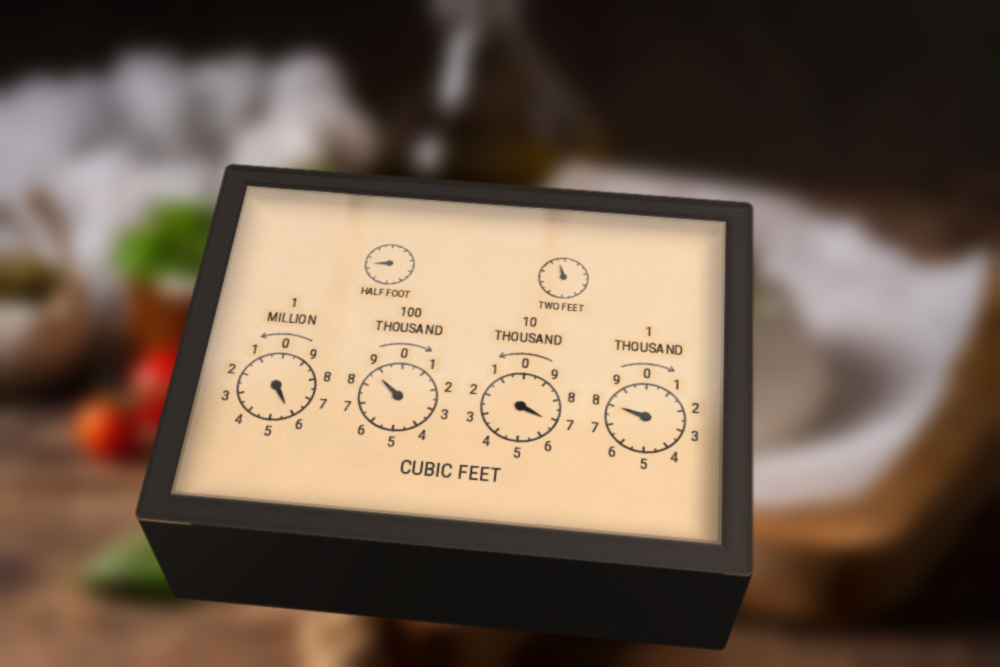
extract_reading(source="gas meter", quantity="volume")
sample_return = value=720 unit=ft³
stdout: value=586800 unit=ft³
